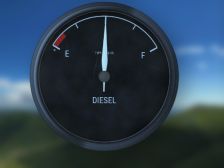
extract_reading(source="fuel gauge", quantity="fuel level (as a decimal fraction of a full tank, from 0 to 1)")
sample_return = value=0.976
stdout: value=0.5
